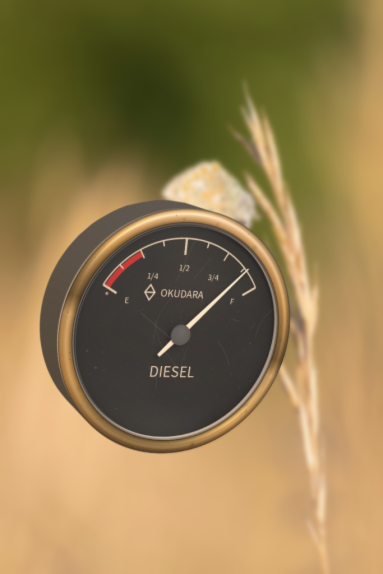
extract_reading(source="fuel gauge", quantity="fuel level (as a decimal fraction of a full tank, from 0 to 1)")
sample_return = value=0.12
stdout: value=0.875
